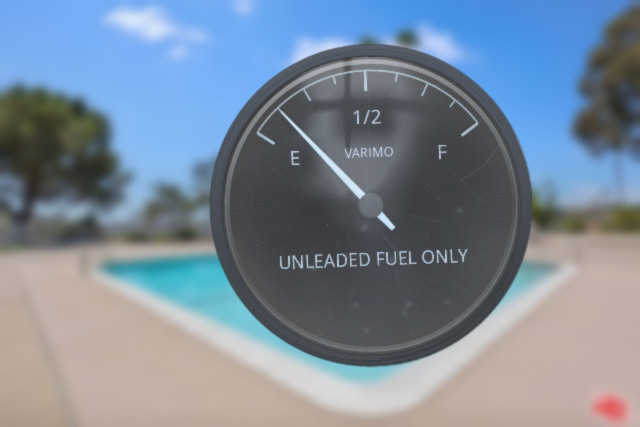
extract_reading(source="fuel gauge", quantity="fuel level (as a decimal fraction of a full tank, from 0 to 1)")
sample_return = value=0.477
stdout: value=0.125
